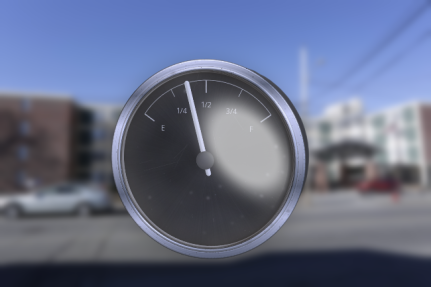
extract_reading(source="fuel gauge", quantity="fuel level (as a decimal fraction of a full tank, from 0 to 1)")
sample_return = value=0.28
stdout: value=0.375
